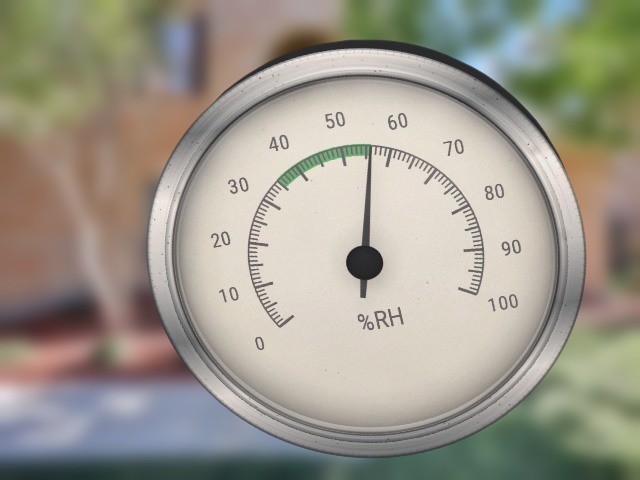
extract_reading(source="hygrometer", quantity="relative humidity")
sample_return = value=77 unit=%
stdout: value=56 unit=%
